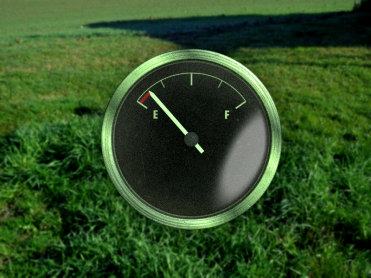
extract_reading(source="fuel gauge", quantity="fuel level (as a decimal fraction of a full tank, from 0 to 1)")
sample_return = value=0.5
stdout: value=0.125
